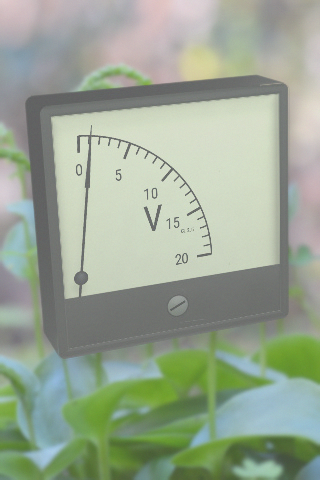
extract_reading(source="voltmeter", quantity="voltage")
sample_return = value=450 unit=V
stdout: value=1 unit=V
